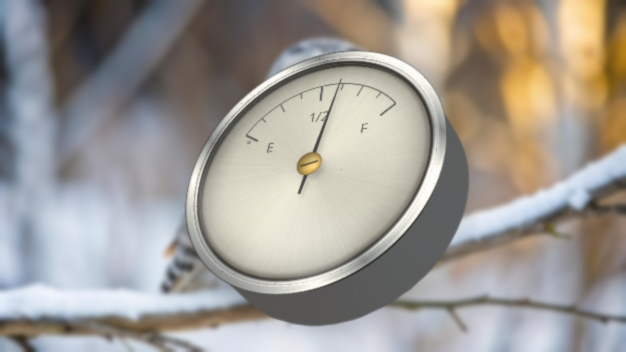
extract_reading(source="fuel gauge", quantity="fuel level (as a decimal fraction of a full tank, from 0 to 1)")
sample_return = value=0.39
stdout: value=0.625
